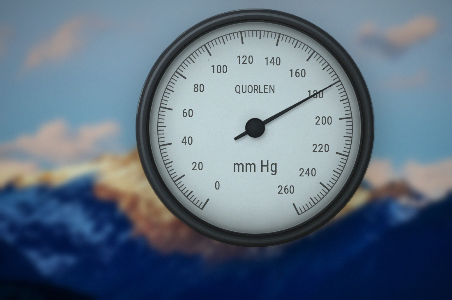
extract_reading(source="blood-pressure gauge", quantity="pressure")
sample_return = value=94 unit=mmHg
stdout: value=180 unit=mmHg
